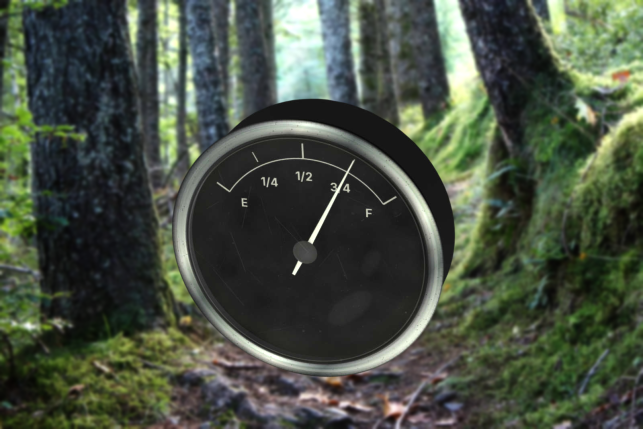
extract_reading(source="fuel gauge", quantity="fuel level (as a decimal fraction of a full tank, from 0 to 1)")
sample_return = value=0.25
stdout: value=0.75
